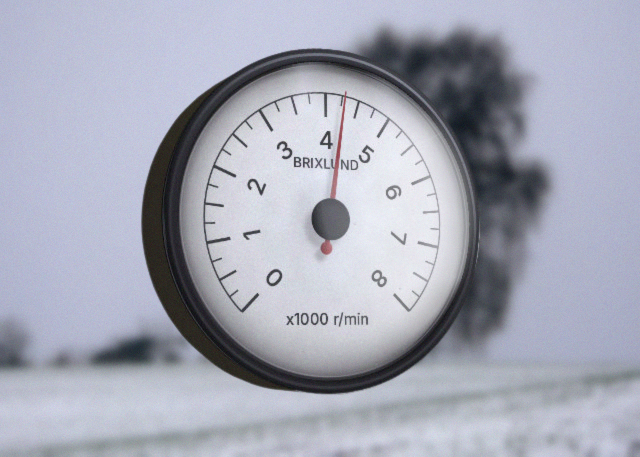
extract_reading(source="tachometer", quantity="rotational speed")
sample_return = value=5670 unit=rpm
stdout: value=4250 unit=rpm
